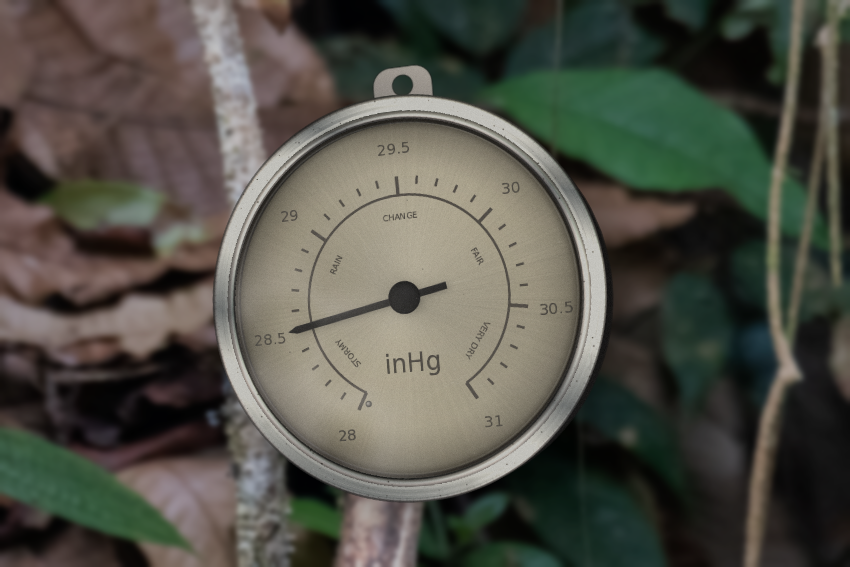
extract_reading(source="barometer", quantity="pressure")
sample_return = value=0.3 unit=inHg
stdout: value=28.5 unit=inHg
